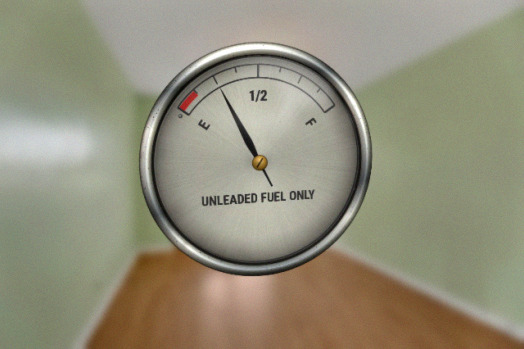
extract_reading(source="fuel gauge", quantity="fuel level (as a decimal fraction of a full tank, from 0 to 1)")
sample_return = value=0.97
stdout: value=0.25
